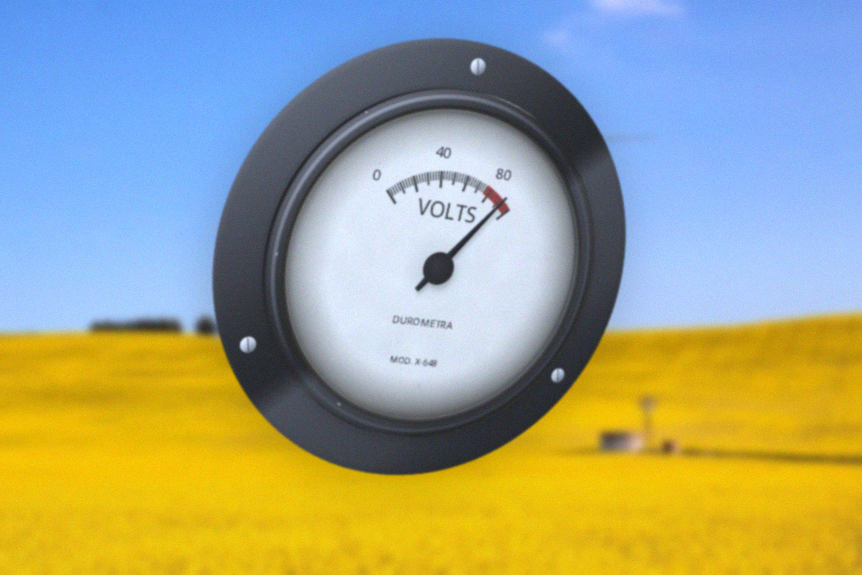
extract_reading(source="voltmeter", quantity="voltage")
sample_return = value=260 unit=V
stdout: value=90 unit=V
